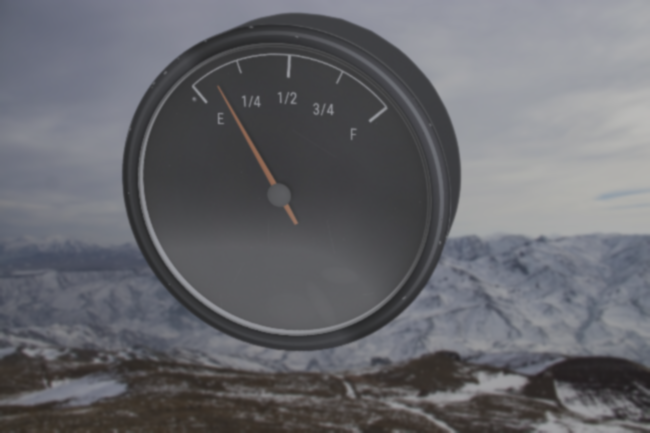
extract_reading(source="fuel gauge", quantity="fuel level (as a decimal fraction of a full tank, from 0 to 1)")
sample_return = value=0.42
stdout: value=0.125
